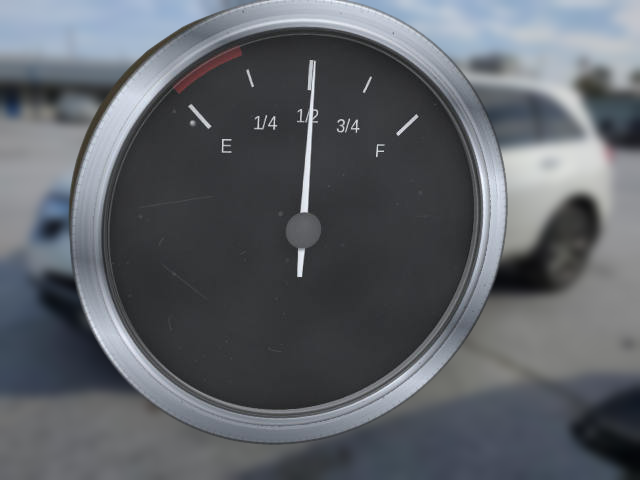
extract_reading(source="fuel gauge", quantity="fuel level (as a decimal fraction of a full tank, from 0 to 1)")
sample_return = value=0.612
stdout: value=0.5
